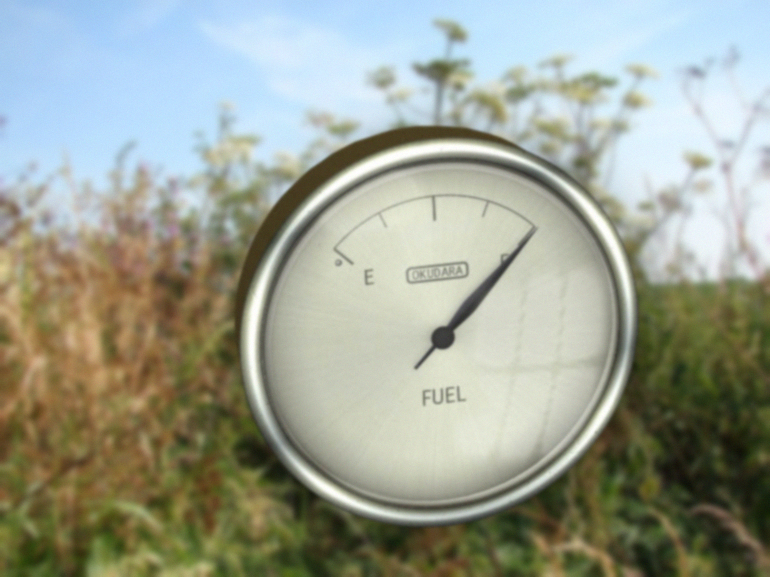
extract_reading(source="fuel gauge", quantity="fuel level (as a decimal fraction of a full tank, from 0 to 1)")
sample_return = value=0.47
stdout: value=1
